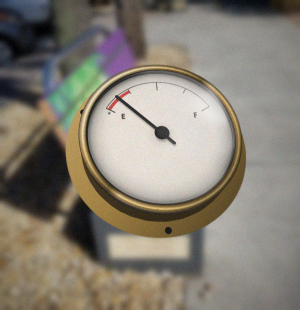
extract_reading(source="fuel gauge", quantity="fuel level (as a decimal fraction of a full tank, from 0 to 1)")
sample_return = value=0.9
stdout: value=0.125
